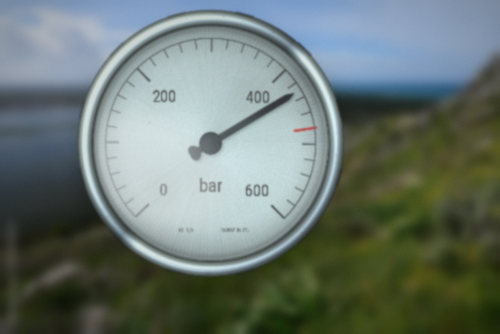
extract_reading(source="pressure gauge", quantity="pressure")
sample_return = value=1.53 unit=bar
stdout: value=430 unit=bar
